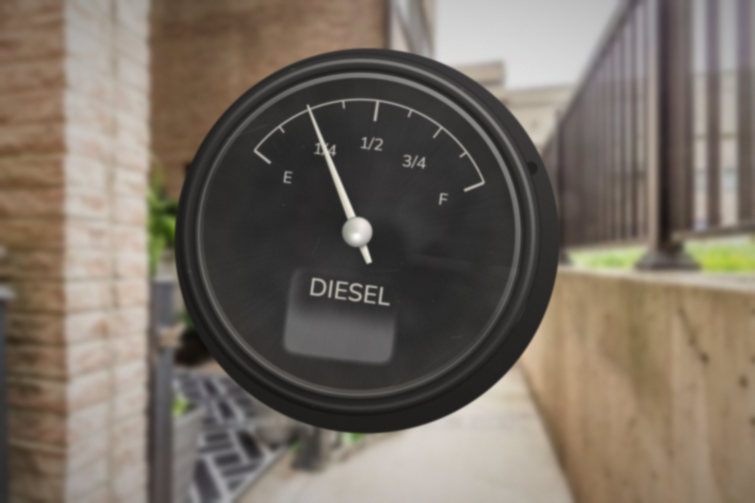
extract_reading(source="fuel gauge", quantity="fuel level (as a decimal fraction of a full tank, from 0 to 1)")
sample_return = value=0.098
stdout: value=0.25
